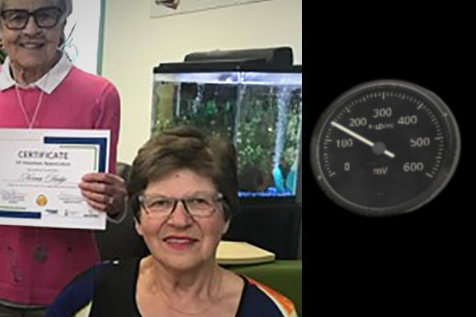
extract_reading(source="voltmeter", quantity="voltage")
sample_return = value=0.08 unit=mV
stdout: value=150 unit=mV
